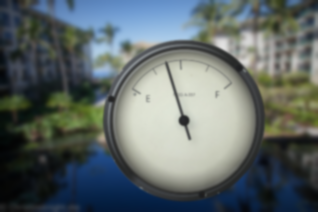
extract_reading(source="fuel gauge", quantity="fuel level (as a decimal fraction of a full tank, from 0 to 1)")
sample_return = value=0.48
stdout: value=0.375
